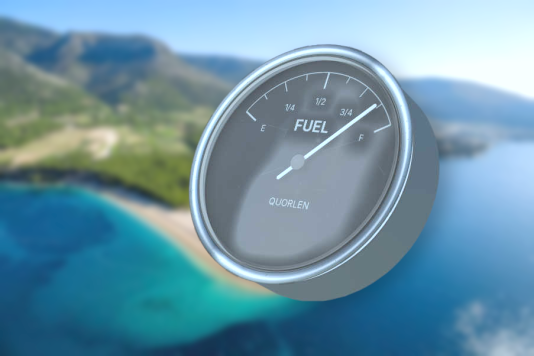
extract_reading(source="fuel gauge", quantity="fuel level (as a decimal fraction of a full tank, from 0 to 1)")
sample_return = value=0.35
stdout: value=0.875
